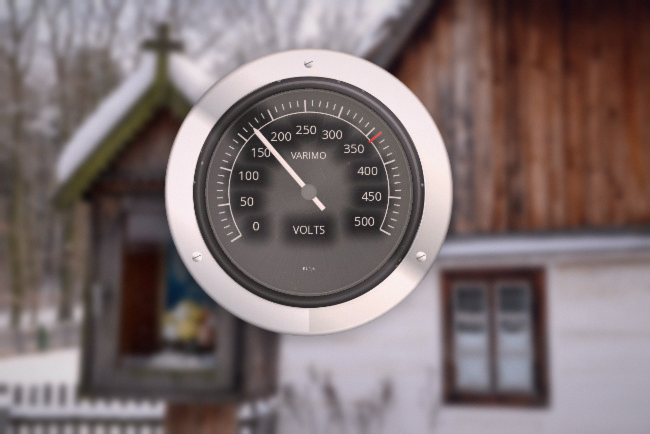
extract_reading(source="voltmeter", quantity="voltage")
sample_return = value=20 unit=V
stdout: value=170 unit=V
